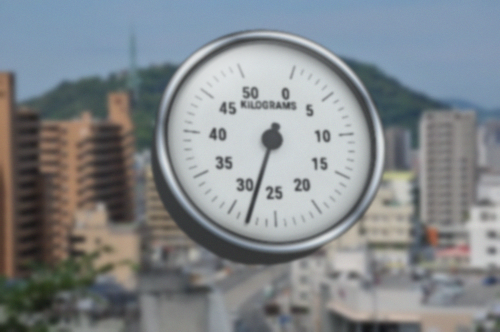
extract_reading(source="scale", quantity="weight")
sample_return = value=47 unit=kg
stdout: value=28 unit=kg
